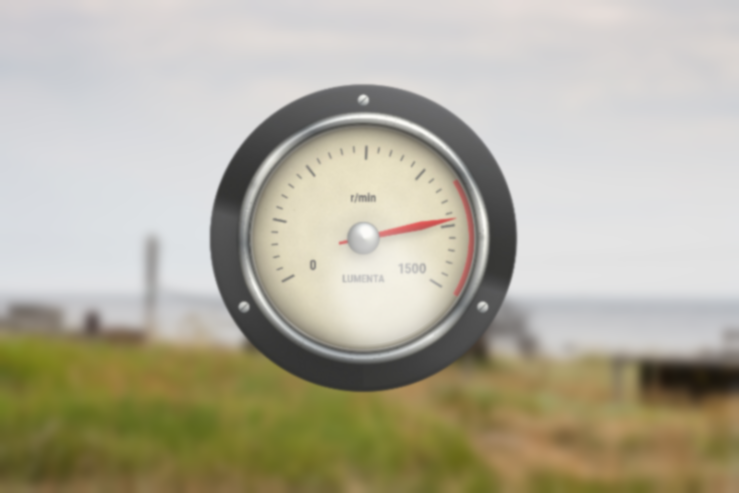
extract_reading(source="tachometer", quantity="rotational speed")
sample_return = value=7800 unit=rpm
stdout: value=1225 unit=rpm
